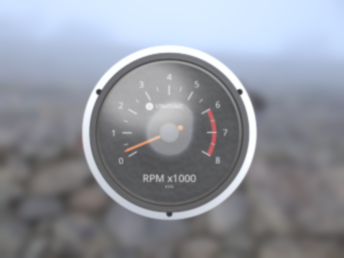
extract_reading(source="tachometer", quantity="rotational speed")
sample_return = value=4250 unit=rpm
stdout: value=250 unit=rpm
